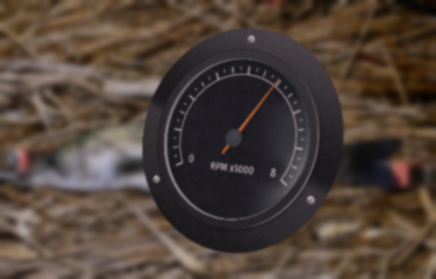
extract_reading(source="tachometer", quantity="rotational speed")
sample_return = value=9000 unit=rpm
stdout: value=5000 unit=rpm
